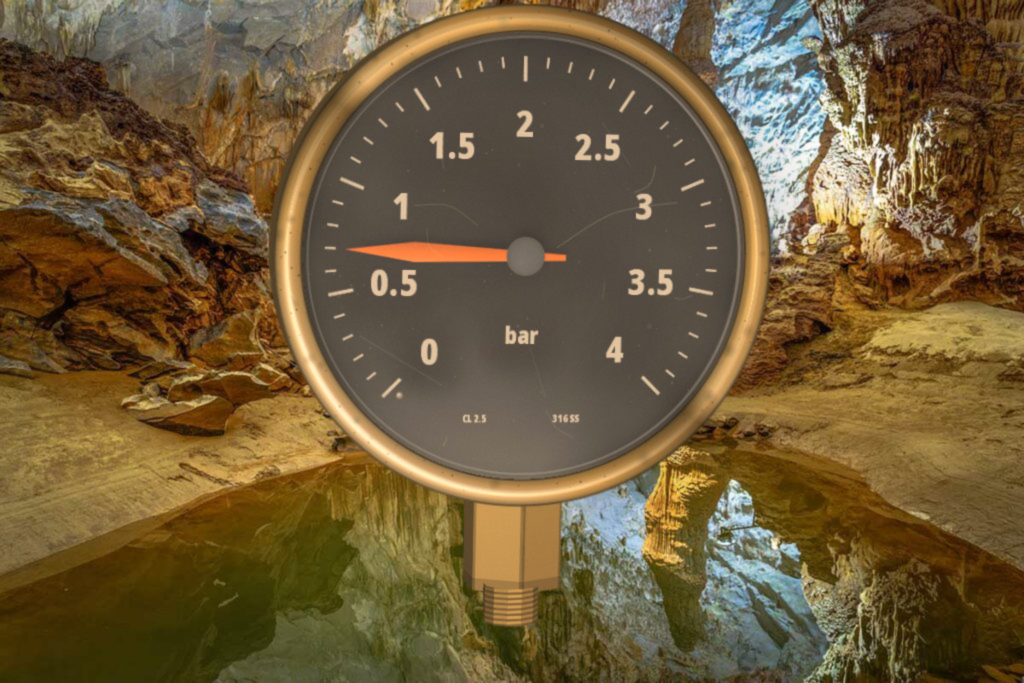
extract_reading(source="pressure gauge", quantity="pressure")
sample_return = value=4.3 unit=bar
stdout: value=0.7 unit=bar
